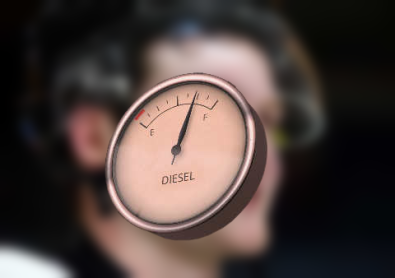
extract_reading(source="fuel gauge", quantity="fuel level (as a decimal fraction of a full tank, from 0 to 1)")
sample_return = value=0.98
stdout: value=0.75
